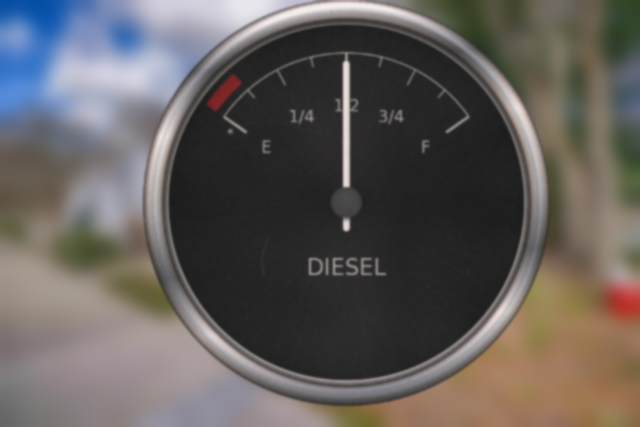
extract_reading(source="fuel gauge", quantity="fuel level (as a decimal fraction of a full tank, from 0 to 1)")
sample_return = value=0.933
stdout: value=0.5
